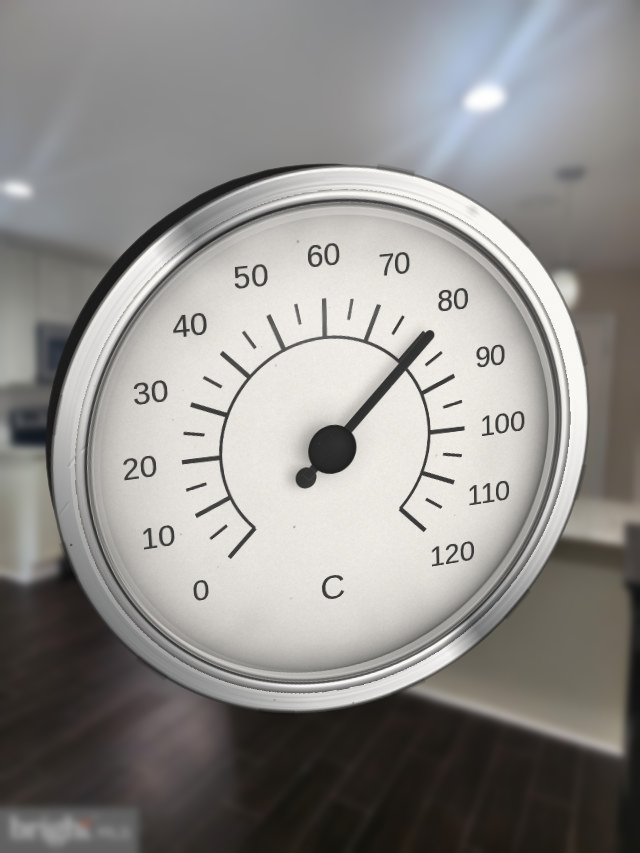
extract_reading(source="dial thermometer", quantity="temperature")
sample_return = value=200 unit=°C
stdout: value=80 unit=°C
